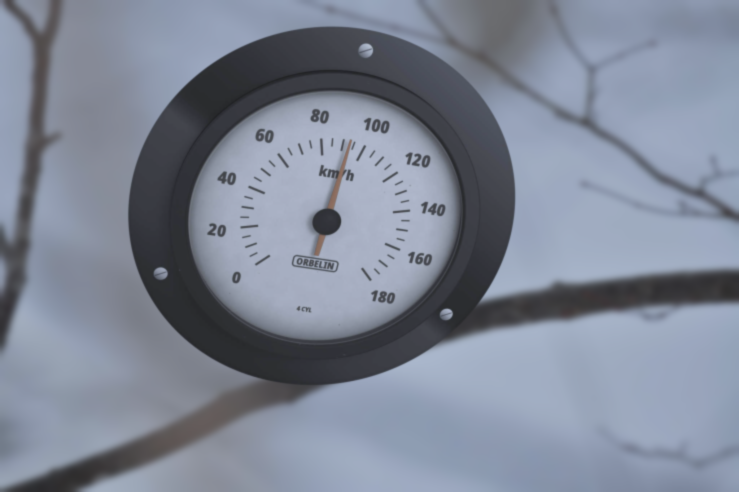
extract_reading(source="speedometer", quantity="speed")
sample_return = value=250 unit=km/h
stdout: value=92.5 unit=km/h
